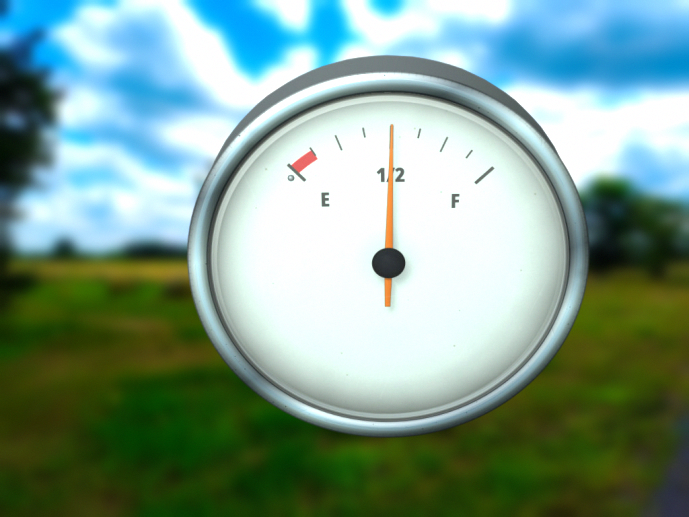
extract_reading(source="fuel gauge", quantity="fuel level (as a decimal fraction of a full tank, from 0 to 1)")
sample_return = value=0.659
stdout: value=0.5
